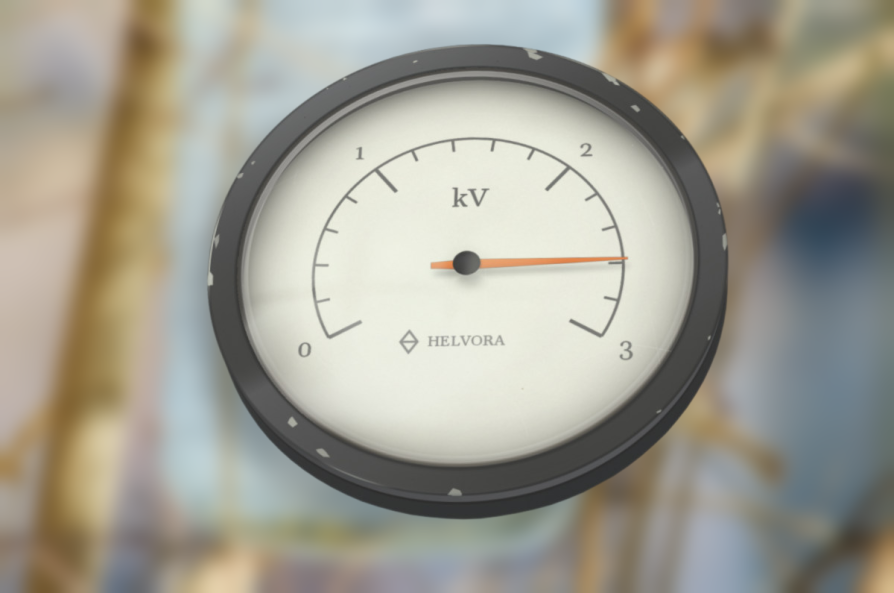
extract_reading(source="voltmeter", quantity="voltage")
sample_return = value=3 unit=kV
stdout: value=2.6 unit=kV
